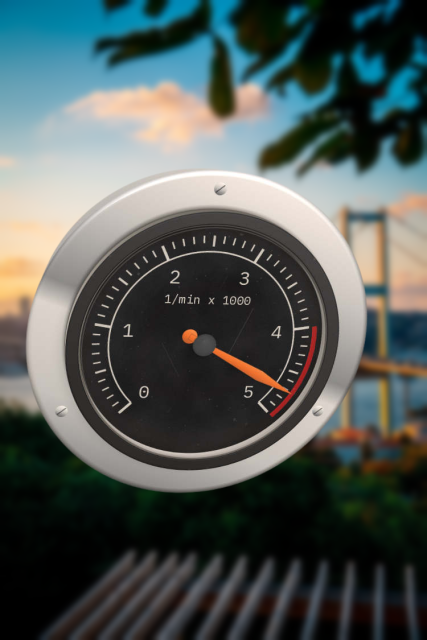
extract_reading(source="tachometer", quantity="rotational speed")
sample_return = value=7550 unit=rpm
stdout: value=4700 unit=rpm
